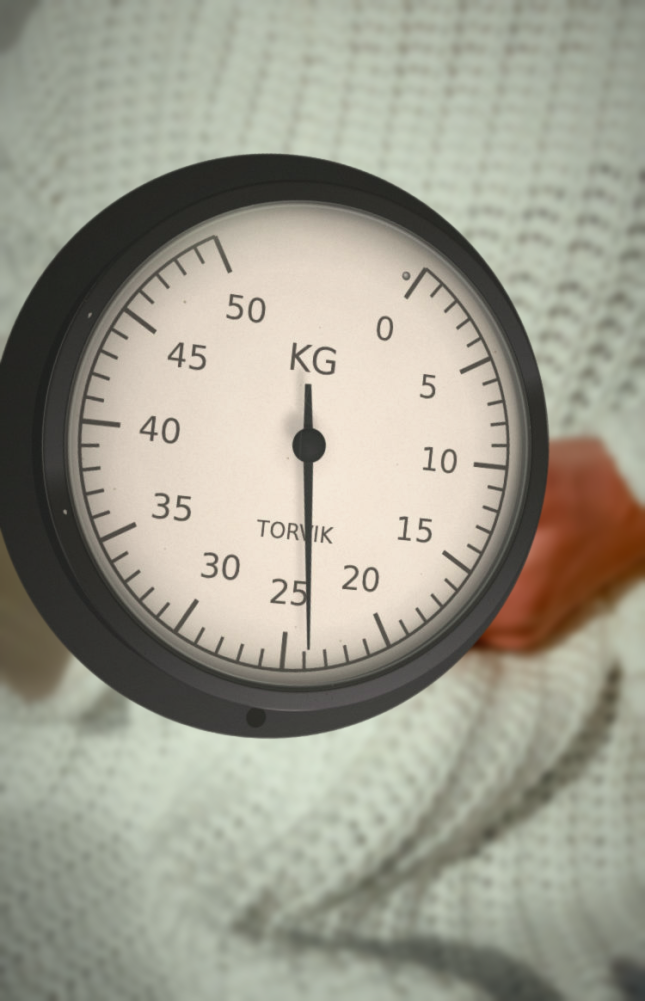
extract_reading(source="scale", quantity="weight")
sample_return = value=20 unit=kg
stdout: value=24 unit=kg
